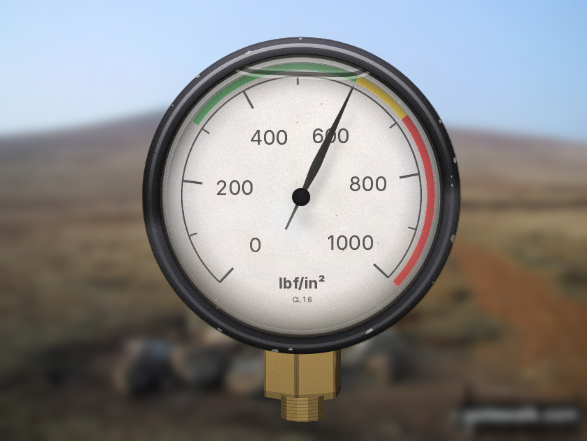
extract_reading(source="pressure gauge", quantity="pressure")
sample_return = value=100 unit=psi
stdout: value=600 unit=psi
